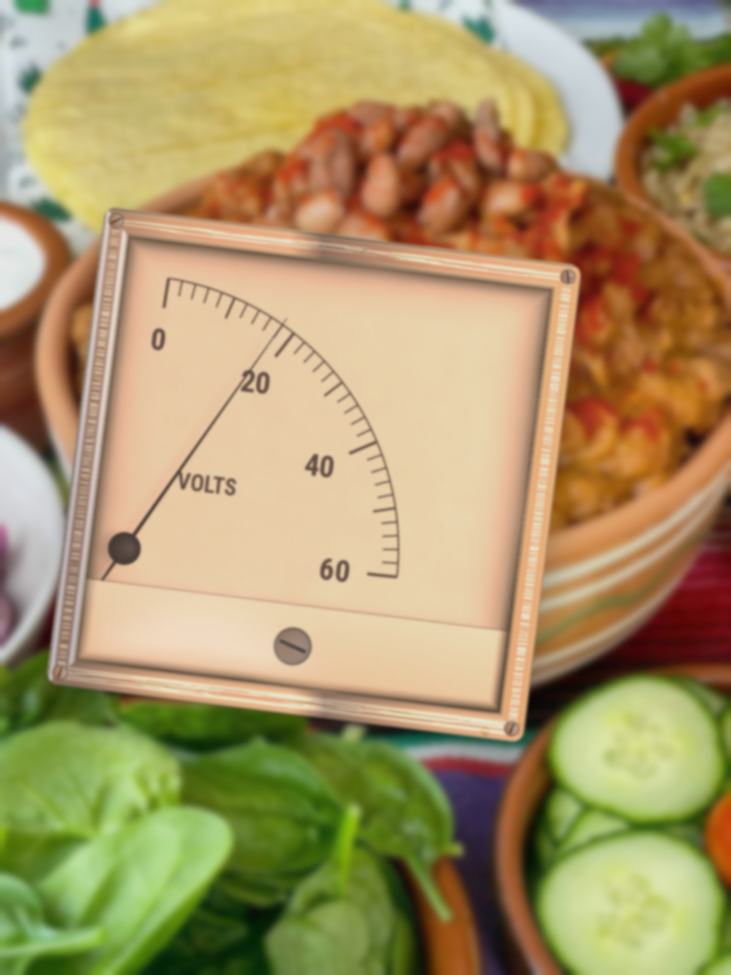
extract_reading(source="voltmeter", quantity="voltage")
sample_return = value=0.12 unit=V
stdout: value=18 unit=V
